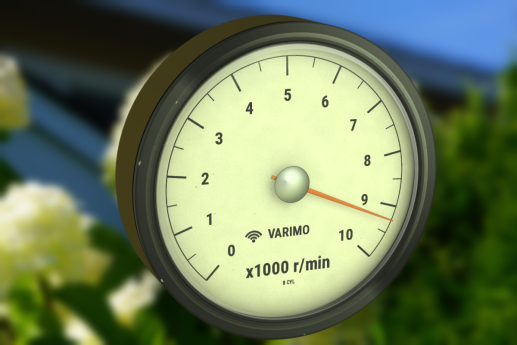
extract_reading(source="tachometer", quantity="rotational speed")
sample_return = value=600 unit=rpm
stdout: value=9250 unit=rpm
